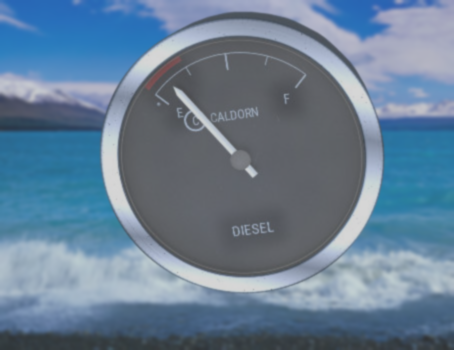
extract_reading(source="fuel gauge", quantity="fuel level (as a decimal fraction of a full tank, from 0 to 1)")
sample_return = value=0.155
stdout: value=0.125
